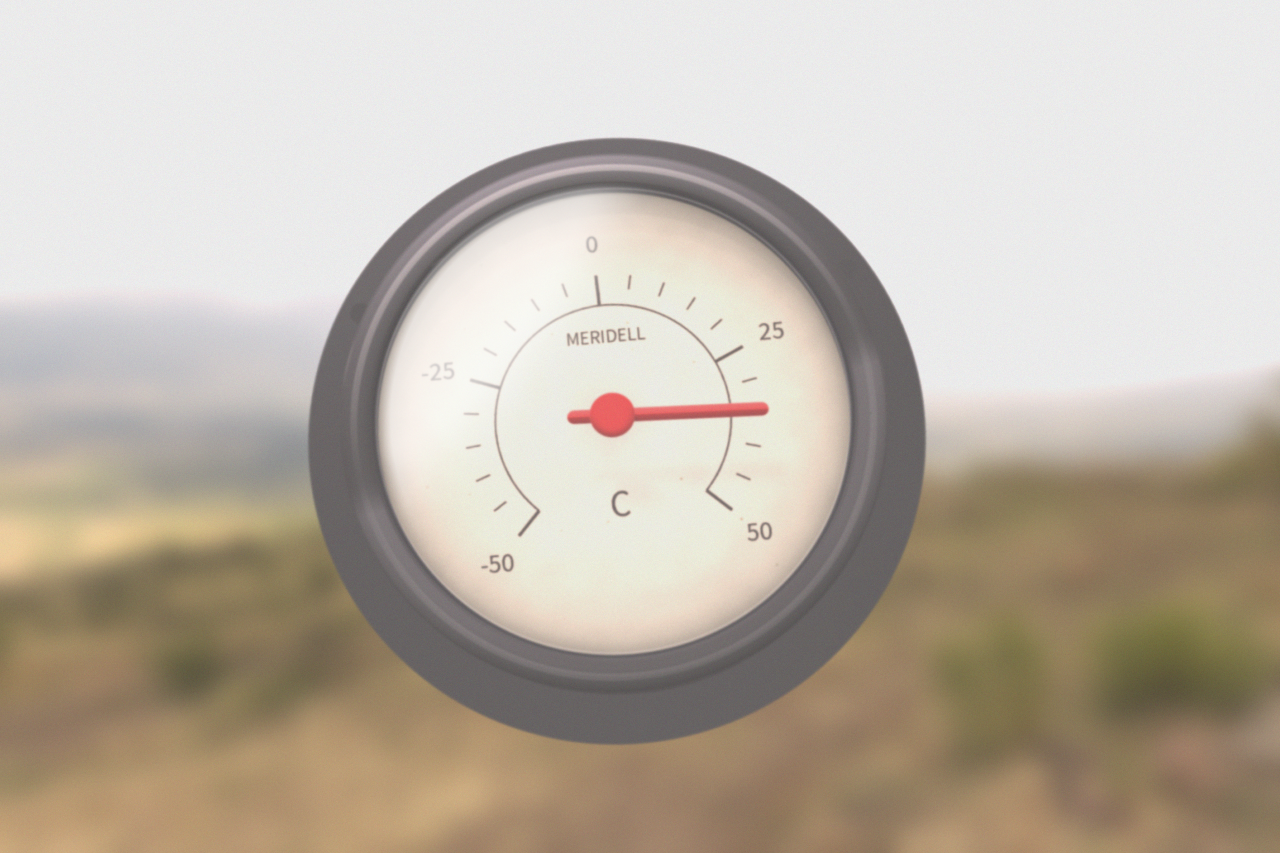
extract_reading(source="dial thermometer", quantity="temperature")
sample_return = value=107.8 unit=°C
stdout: value=35 unit=°C
